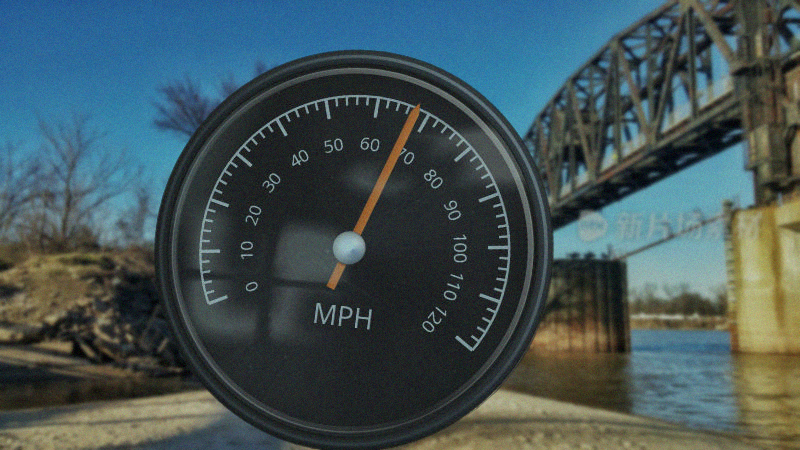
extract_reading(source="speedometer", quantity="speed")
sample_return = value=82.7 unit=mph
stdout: value=68 unit=mph
